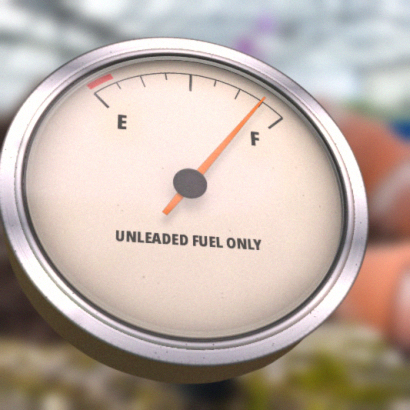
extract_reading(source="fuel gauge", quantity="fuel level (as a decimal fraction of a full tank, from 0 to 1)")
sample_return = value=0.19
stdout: value=0.875
